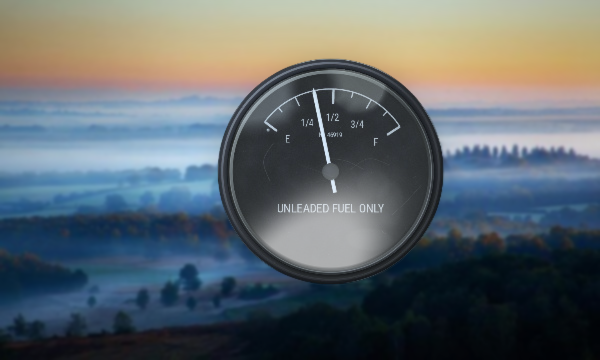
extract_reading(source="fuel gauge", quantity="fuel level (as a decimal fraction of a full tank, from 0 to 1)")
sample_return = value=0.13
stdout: value=0.375
